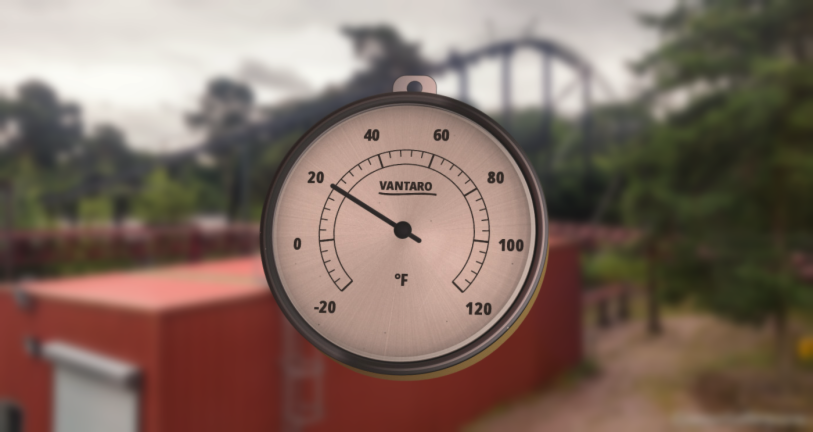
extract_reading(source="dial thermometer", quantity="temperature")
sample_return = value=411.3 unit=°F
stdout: value=20 unit=°F
